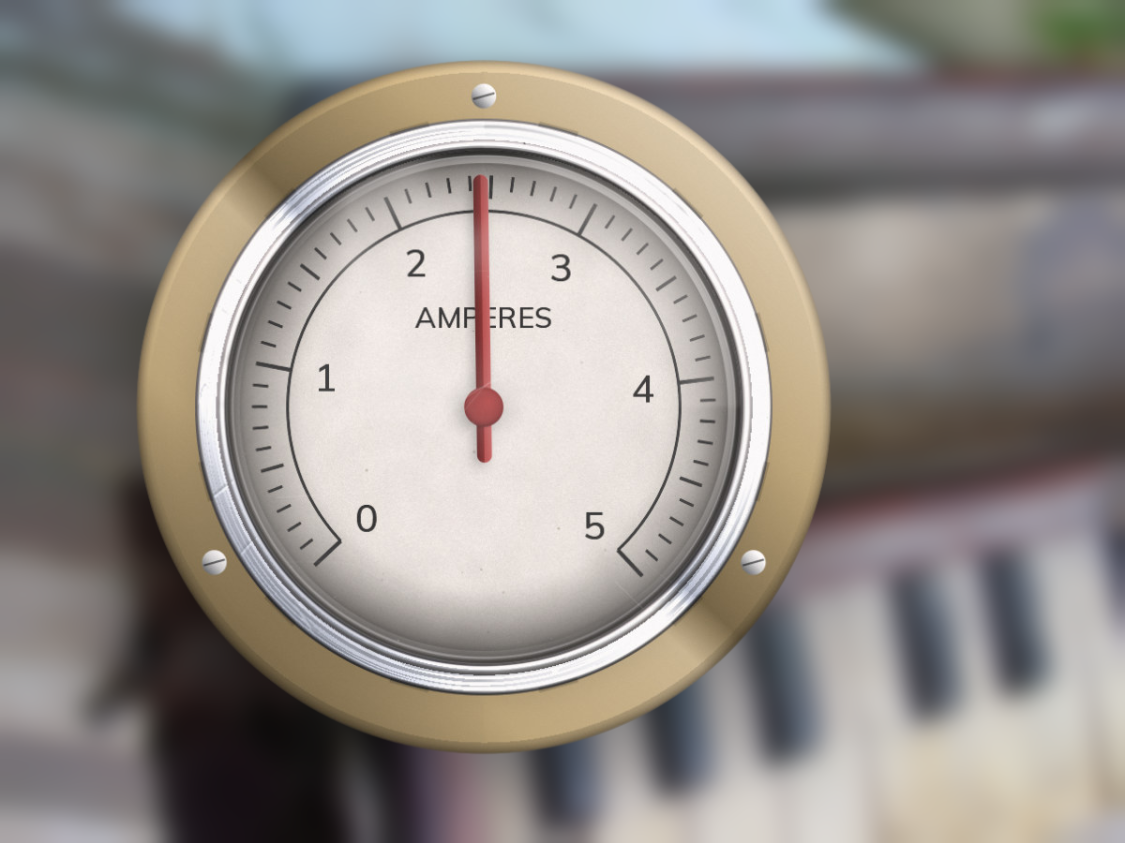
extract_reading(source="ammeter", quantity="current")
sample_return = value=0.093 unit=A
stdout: value=2.45 unit=A
